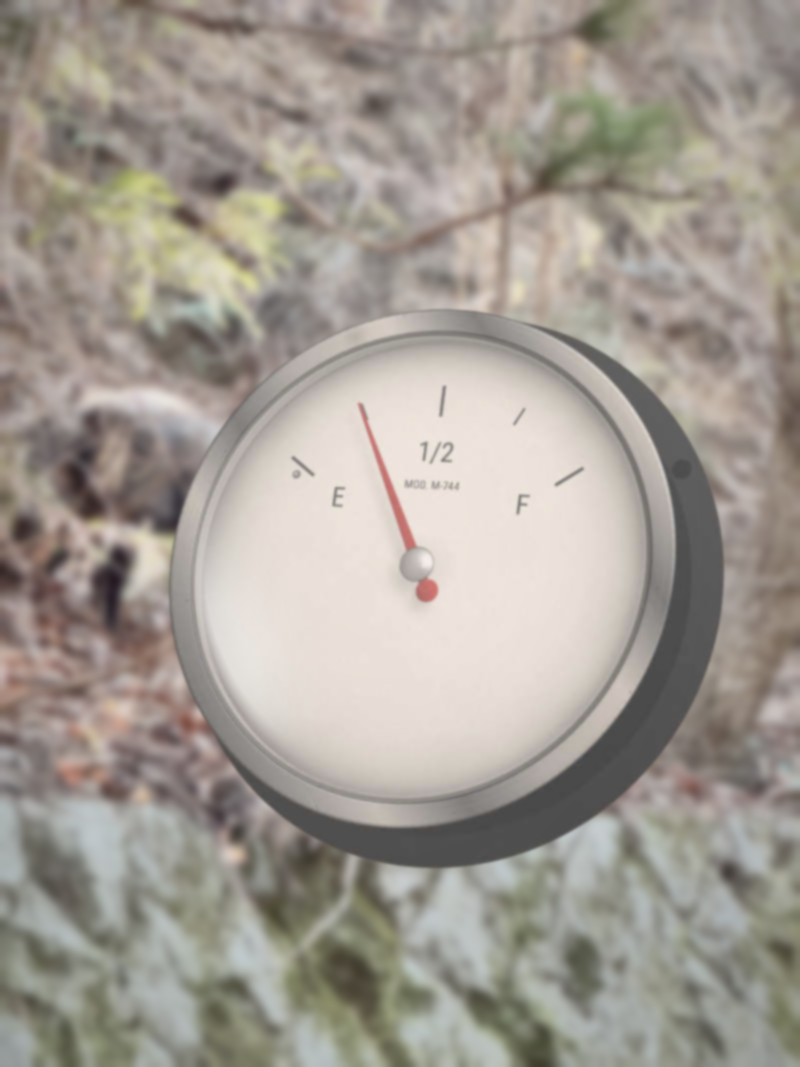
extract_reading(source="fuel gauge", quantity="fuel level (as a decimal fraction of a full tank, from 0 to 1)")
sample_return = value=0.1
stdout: value=0.25
